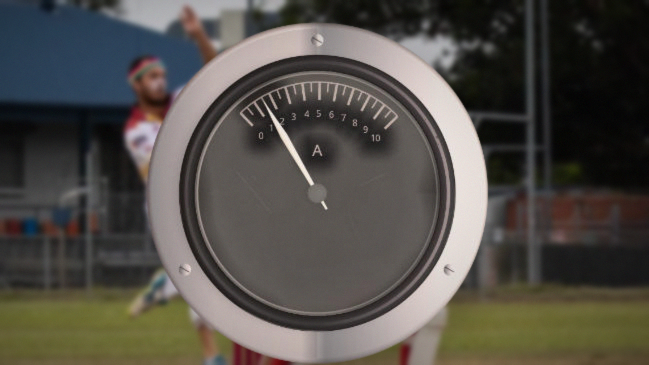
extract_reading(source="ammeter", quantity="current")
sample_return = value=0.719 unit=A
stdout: value=1.5 unit=A
